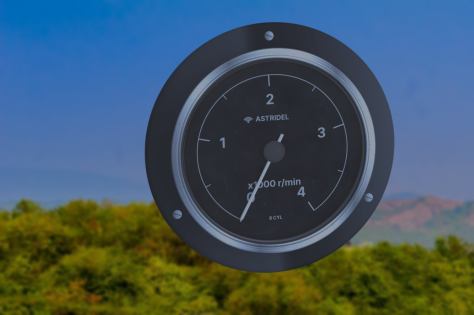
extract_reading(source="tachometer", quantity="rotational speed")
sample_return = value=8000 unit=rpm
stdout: value=0 unit=rpm
